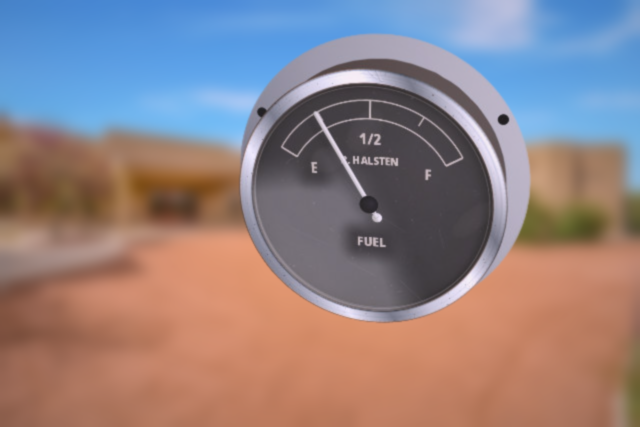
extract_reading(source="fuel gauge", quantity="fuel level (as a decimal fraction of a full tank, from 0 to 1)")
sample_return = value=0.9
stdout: value=0.25
